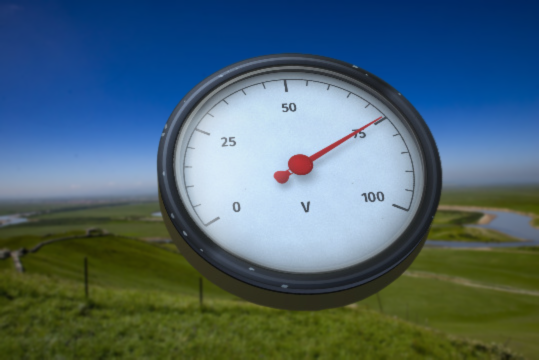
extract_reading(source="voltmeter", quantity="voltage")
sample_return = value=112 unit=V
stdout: value=75 unit=V
